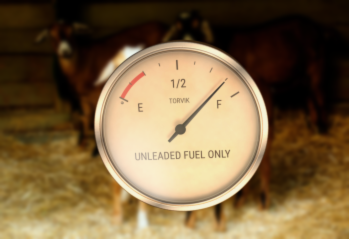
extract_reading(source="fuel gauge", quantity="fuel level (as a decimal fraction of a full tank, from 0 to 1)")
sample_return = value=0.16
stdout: value=0.875
